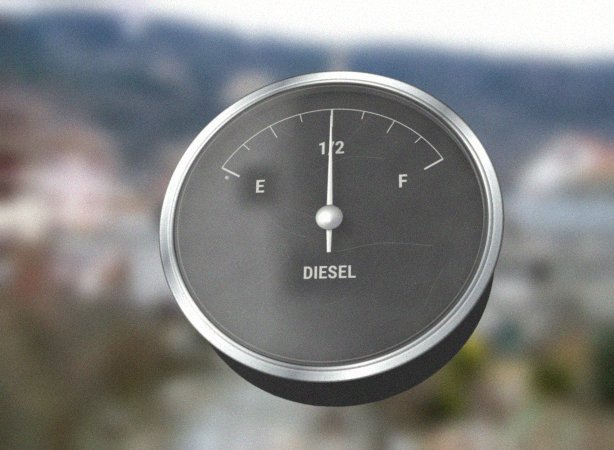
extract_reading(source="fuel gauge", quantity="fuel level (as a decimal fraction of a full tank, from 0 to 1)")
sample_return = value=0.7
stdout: value=0.5
